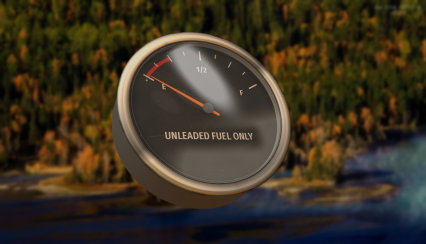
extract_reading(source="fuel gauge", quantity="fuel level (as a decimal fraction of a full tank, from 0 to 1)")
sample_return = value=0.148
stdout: value=0
